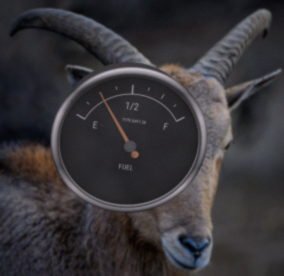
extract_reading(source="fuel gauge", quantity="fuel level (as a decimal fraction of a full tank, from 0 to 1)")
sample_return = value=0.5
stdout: value=0.25
